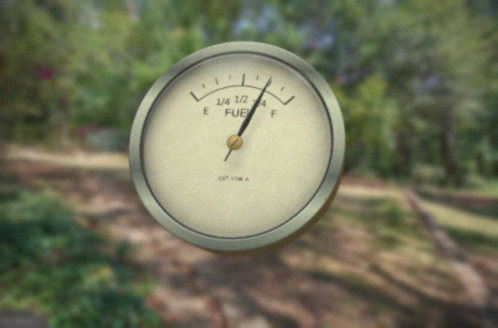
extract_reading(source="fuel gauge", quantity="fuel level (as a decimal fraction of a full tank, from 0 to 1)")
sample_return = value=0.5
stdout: value=0.75
